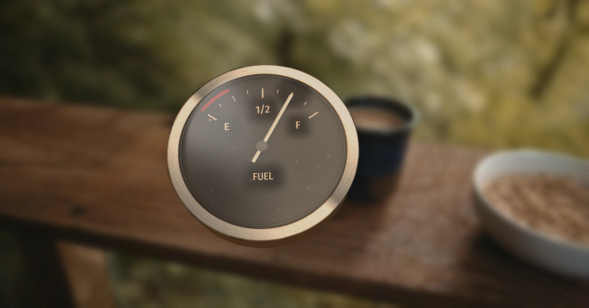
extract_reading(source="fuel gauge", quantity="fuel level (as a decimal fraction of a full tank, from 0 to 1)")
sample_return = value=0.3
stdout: value=0.75
